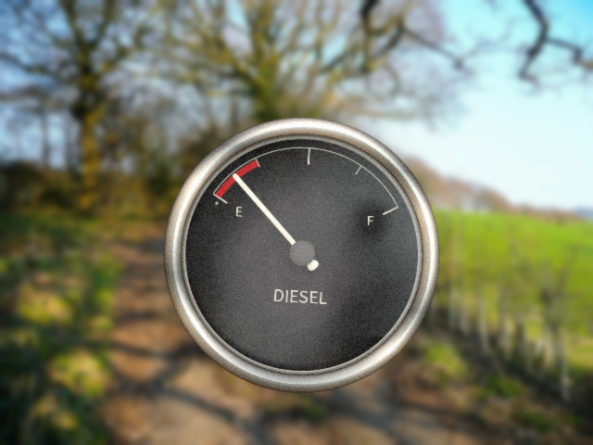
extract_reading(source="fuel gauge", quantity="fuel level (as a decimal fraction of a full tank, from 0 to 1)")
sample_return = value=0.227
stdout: value=0.125
